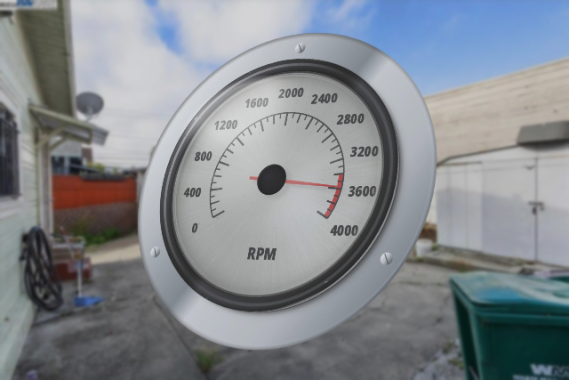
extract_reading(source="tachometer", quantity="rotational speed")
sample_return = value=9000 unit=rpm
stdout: value=3600 unit=rpm
